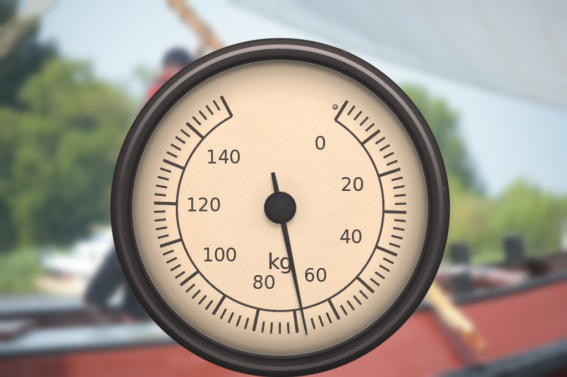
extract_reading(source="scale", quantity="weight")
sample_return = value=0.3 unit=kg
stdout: value=68 unit=kg
